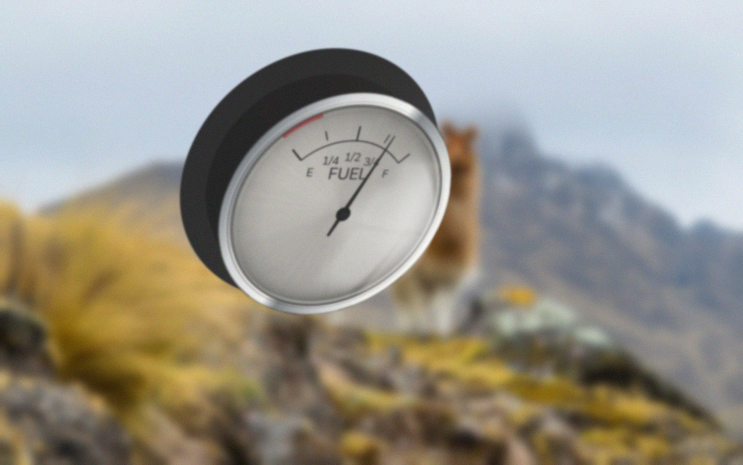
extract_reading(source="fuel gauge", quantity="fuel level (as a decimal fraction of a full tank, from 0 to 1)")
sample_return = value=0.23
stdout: value=0.75
